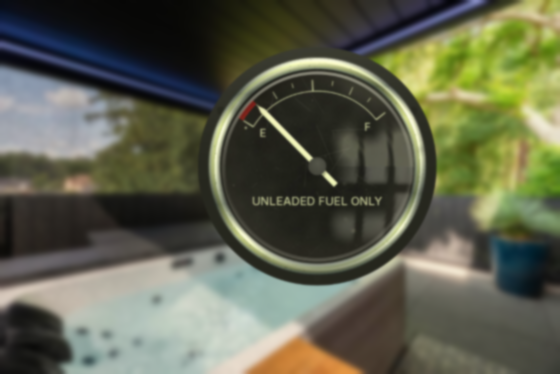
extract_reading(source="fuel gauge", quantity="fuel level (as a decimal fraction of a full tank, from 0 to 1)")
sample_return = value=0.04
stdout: value=0.125
